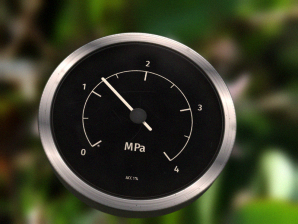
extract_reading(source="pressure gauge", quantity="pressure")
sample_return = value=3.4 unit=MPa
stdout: value=1.25 unit=MPa
